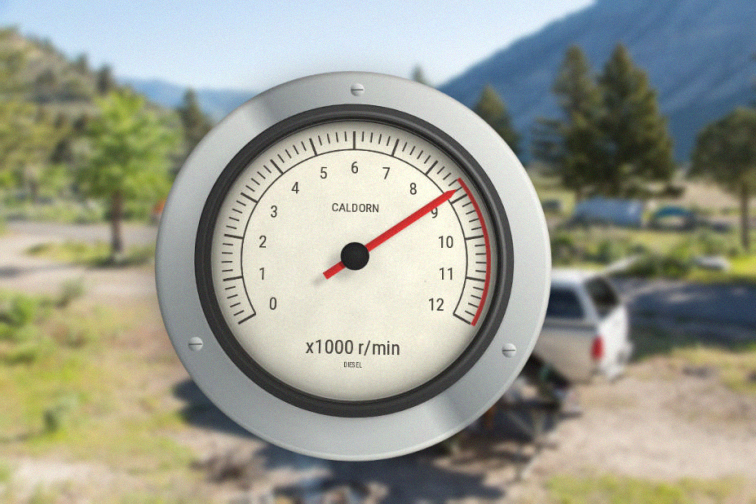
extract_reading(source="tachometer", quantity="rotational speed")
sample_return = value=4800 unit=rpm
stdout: value=8800 unit=rpm
